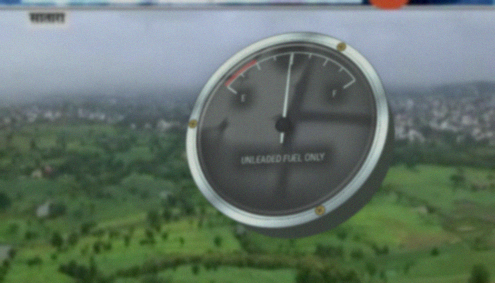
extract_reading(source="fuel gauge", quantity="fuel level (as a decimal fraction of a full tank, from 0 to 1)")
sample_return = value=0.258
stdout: value=0.5
